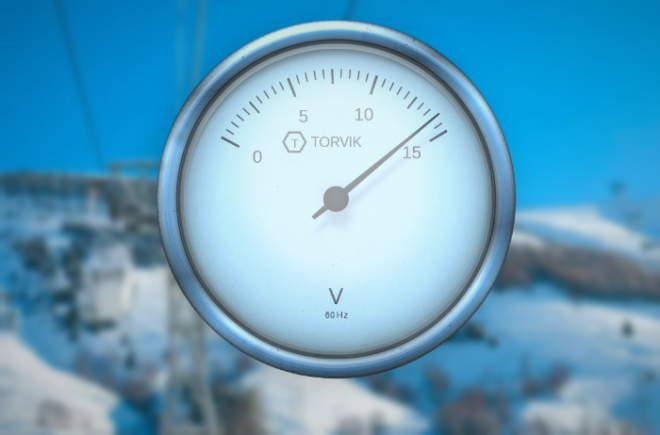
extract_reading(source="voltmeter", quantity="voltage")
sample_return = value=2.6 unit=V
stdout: value=14 unit=V
